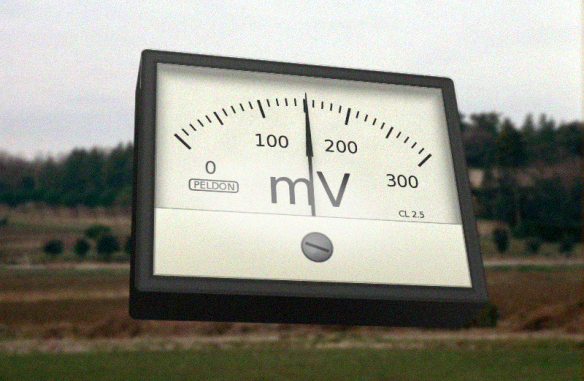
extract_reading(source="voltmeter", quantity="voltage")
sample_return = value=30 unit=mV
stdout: value=150 unit=mV
